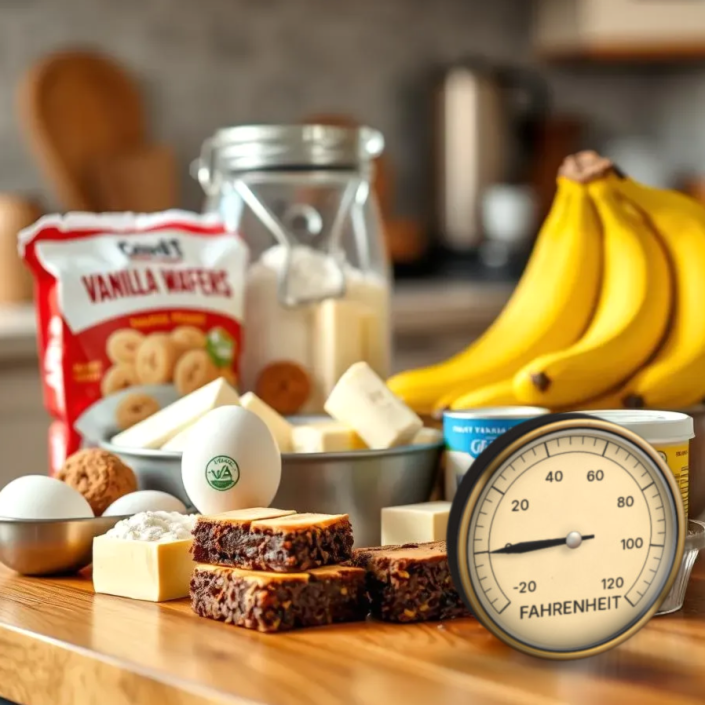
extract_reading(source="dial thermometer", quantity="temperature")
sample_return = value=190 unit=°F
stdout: value=0 unit=°F
